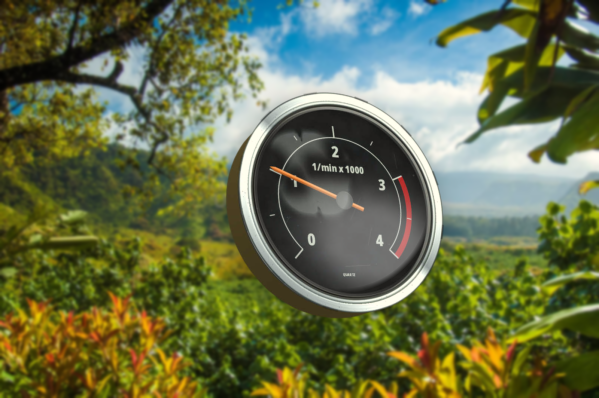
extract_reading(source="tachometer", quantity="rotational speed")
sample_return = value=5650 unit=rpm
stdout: value=1000 unit=rpm
